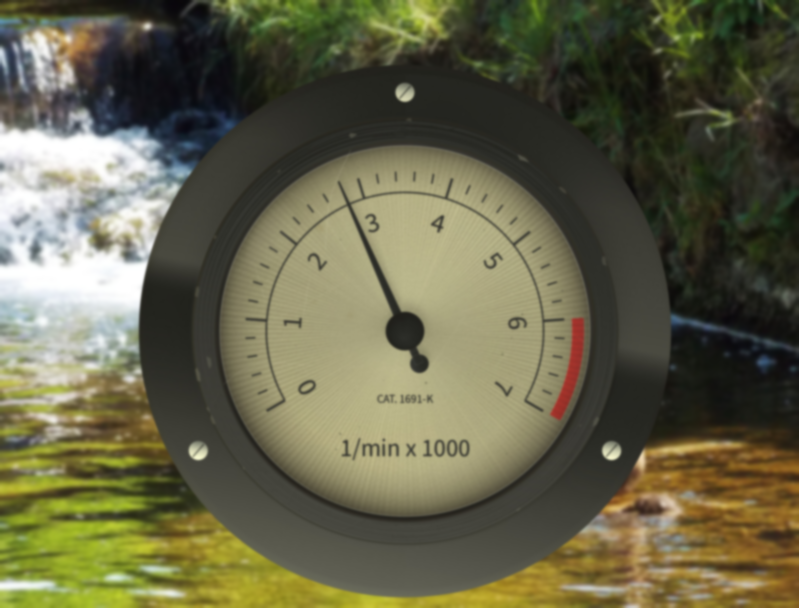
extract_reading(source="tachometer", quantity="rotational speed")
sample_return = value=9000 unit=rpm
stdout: value=2800 unit=rpm
